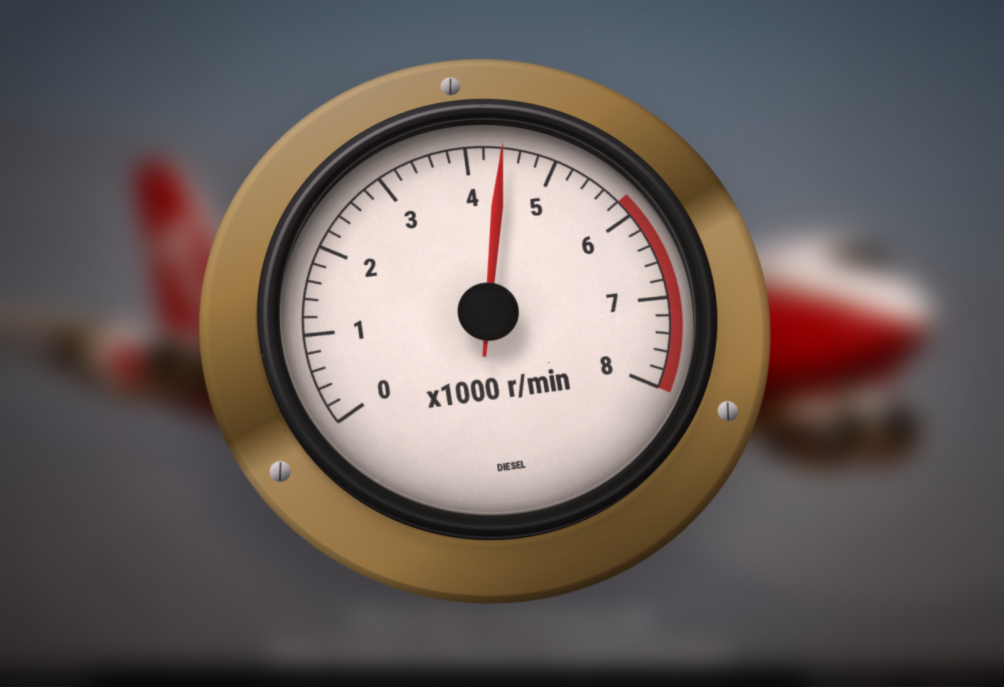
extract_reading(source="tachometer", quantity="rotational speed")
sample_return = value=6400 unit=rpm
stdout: value=4400 unit=rpm
